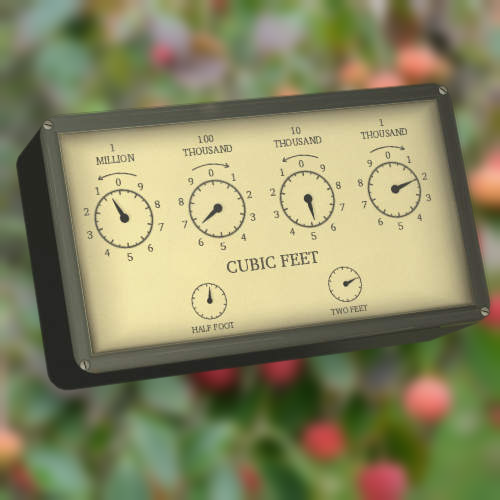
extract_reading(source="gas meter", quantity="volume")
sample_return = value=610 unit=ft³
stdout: value=65200 unit=ft³
